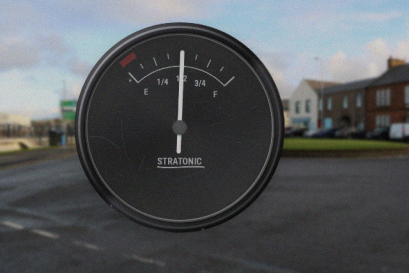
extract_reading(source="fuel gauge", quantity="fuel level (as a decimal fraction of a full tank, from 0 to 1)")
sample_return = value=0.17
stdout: value=0.5
